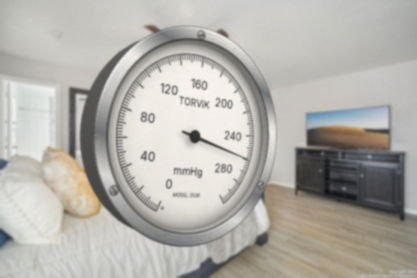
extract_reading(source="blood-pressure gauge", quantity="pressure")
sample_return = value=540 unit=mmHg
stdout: value=260 unit=mmHg
